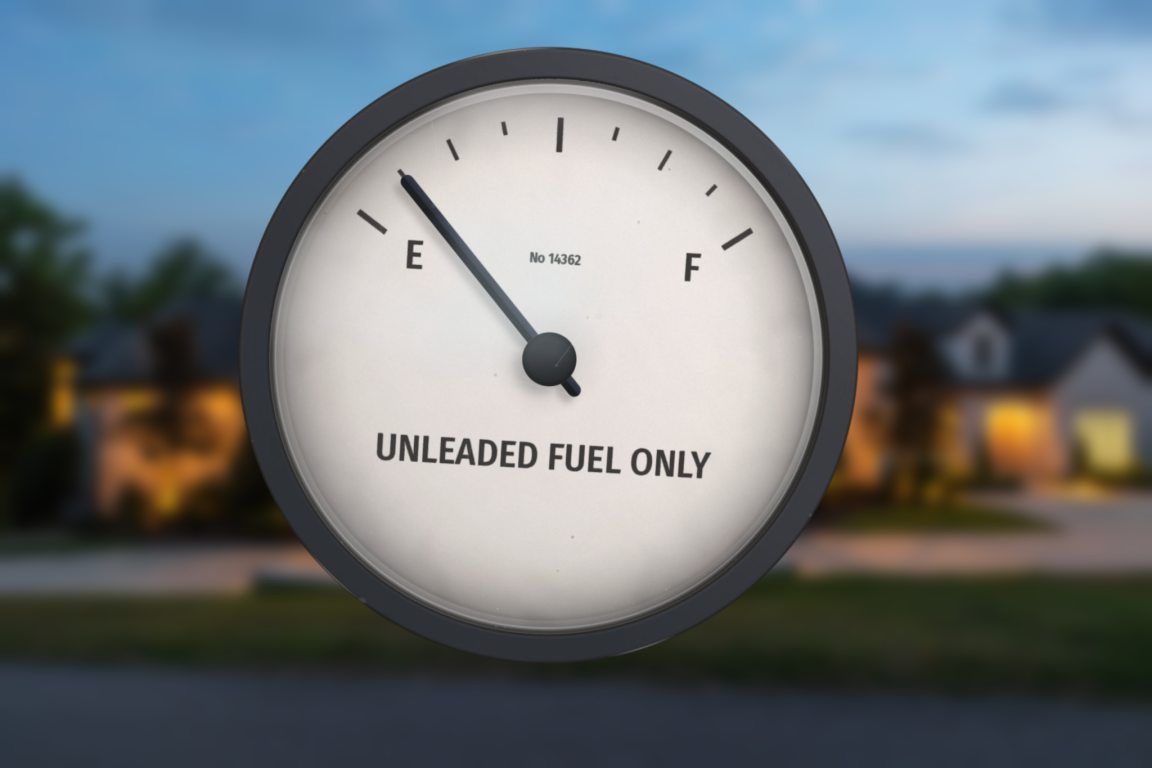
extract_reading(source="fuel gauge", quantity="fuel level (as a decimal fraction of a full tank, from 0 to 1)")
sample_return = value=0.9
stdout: value=0.125
